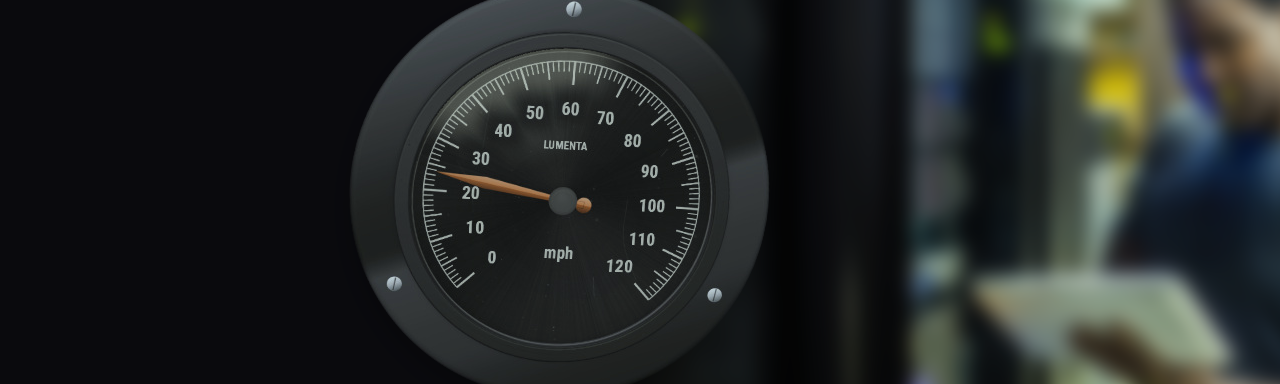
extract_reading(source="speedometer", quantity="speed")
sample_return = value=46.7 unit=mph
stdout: value=24 unit=mph
